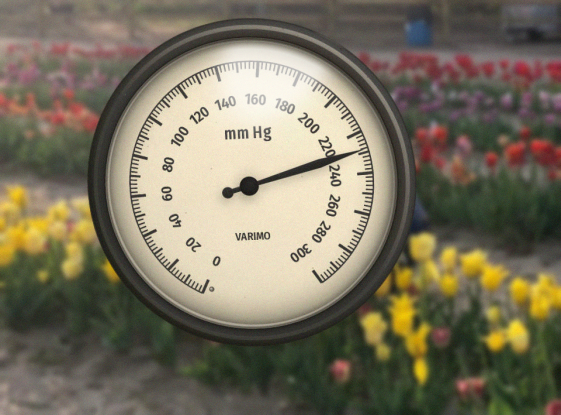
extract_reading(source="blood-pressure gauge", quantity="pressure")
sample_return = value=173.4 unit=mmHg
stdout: value=228 unit=mmHg
